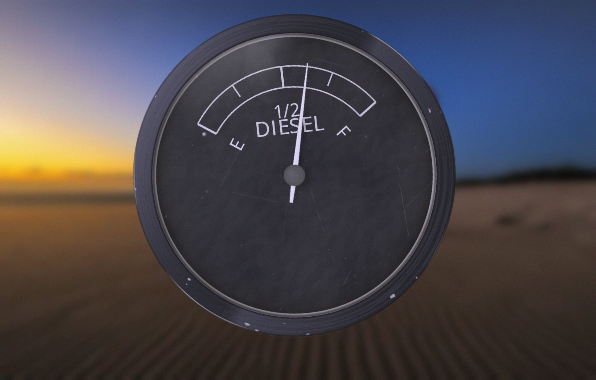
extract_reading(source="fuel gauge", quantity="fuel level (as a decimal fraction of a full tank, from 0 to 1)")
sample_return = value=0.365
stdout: value=0.625
